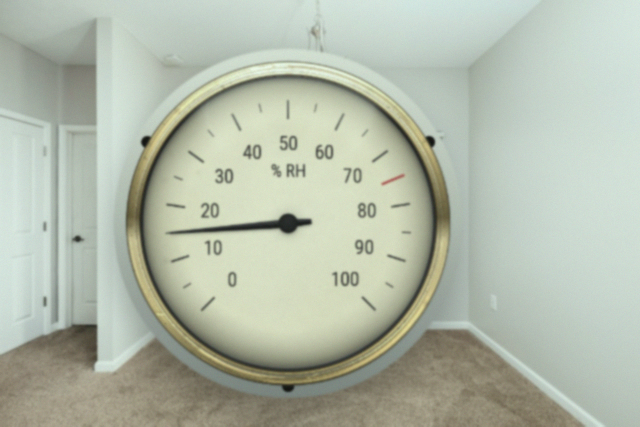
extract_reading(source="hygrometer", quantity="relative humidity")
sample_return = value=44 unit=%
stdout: value=15 unit=%
